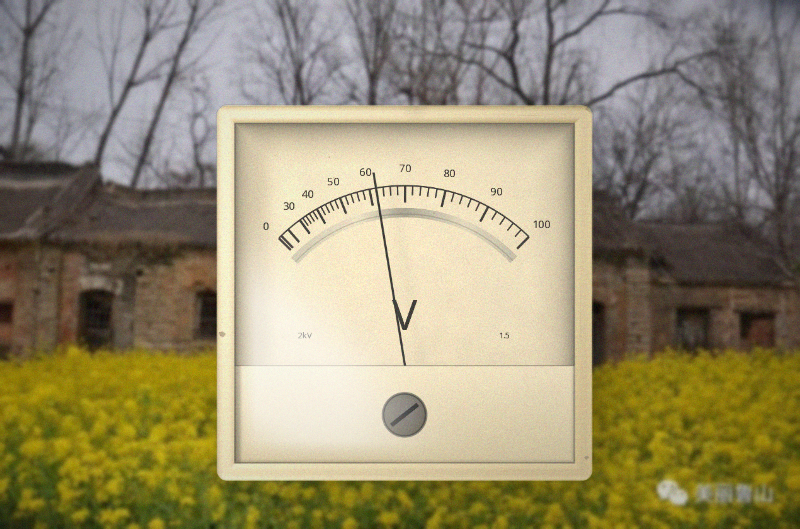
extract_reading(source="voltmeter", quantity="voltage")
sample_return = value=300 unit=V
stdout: value=62 unit=V
